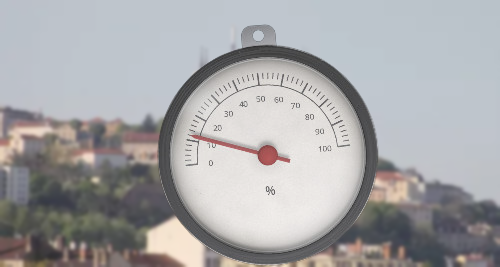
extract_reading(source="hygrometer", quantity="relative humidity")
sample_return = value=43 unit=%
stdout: value=12 unit=%
